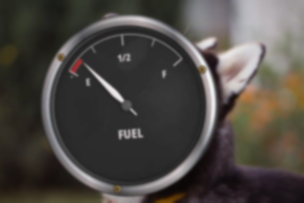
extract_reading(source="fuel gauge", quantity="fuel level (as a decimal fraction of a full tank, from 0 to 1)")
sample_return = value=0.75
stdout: value=0.125
